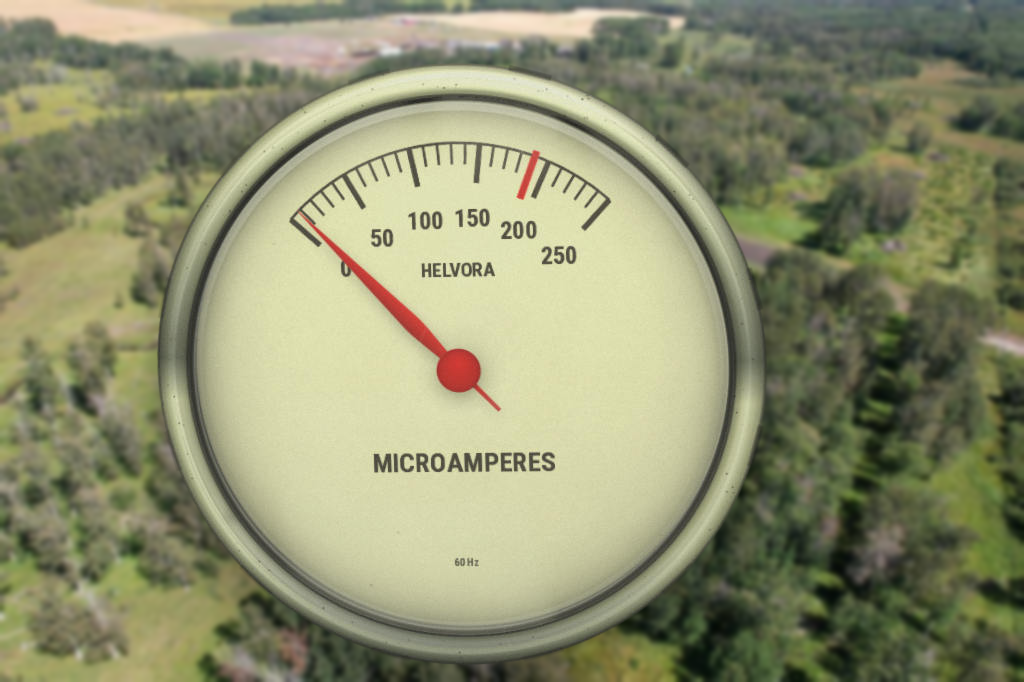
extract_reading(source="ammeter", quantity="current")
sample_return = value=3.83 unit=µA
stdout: value=10 unit=µA
